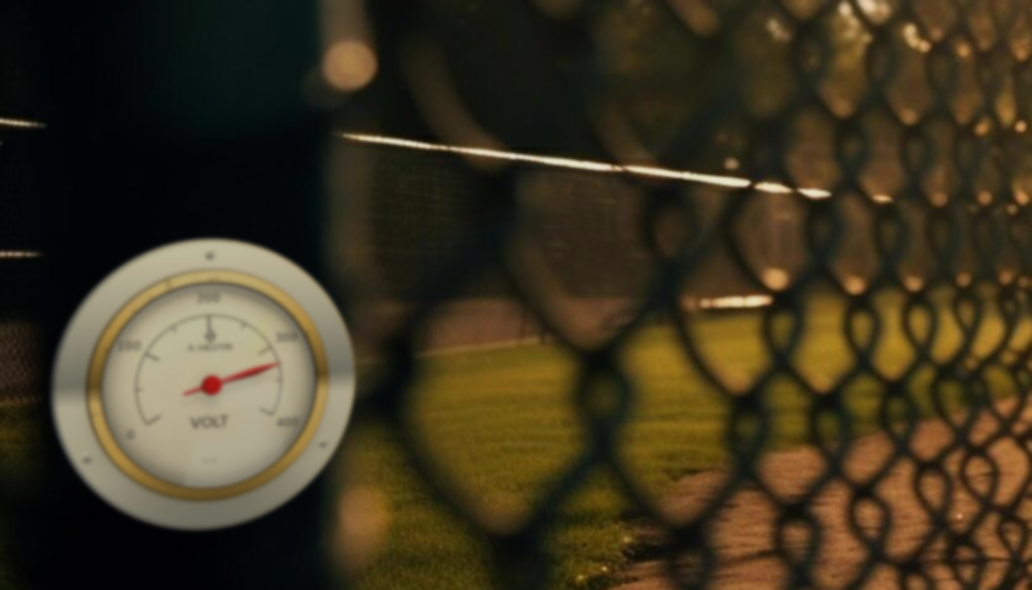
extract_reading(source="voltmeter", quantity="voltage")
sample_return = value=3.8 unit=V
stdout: value=325 unit=V
